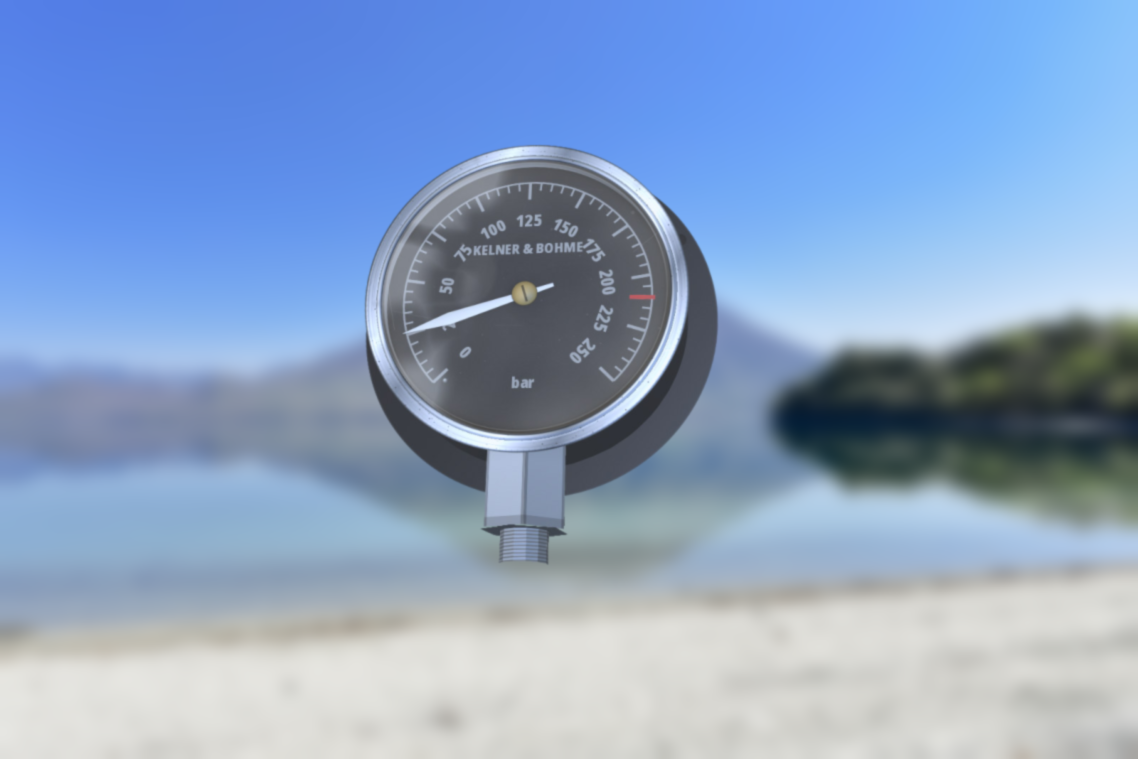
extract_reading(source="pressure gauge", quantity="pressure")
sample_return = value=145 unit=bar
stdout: value=25 unit=bar
